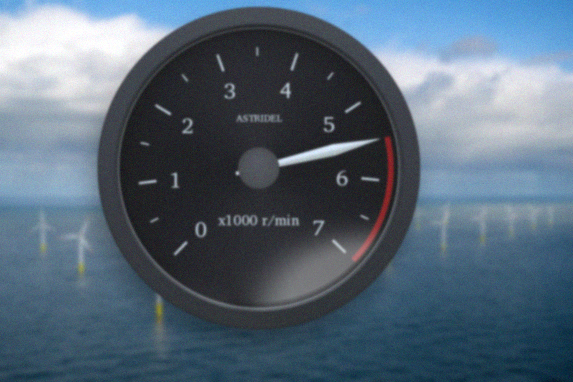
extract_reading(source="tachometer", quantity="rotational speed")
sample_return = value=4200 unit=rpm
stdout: value=5500 unit=rpm
